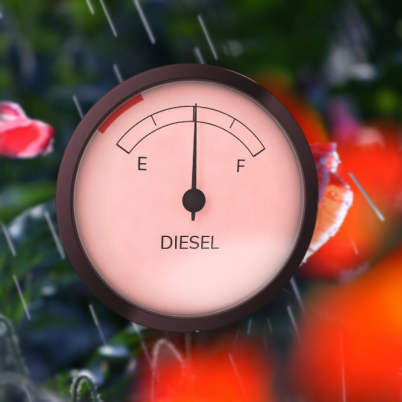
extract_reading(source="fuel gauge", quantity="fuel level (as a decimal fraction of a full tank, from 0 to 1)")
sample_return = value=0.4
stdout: value=0.5
